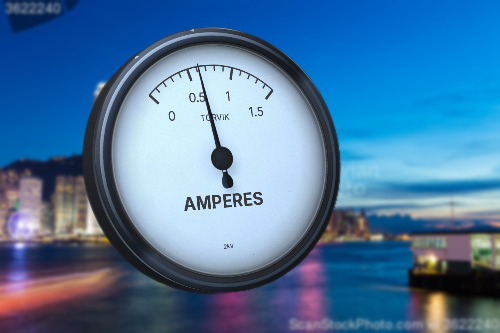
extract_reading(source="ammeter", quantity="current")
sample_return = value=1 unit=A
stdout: value=0.6 unit=A
